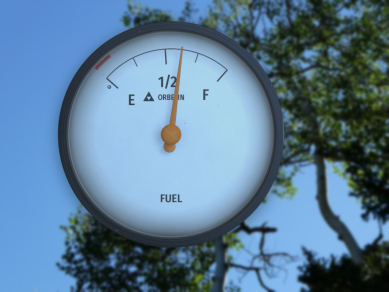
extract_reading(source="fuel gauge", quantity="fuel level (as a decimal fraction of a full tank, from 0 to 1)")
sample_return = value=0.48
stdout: value=0.625
